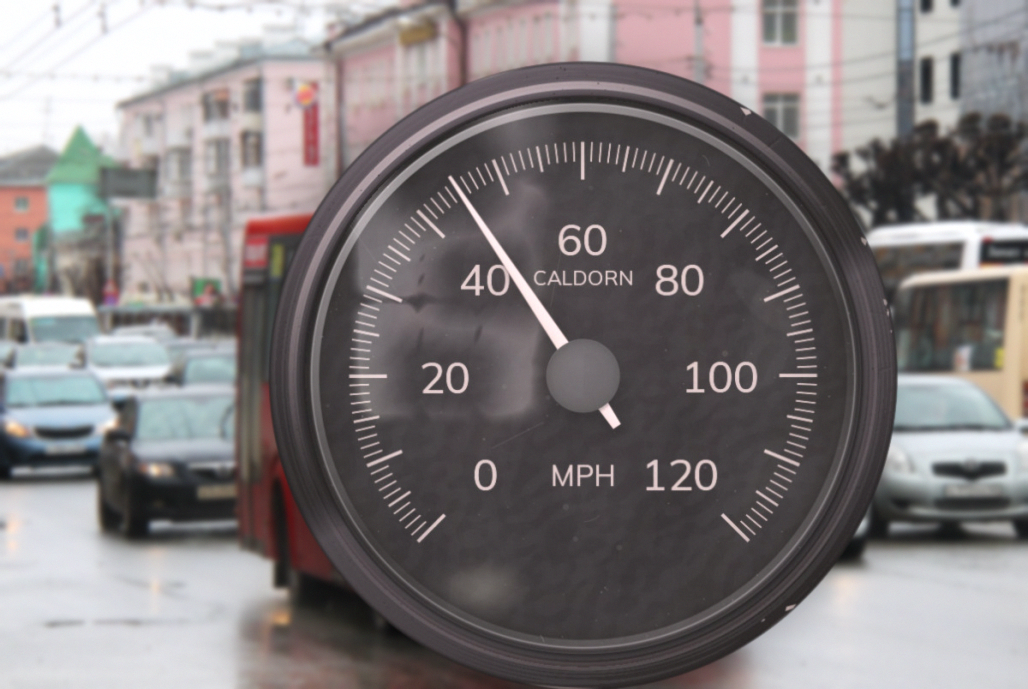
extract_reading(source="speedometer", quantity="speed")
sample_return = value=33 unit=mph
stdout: value=45 unit=mph
